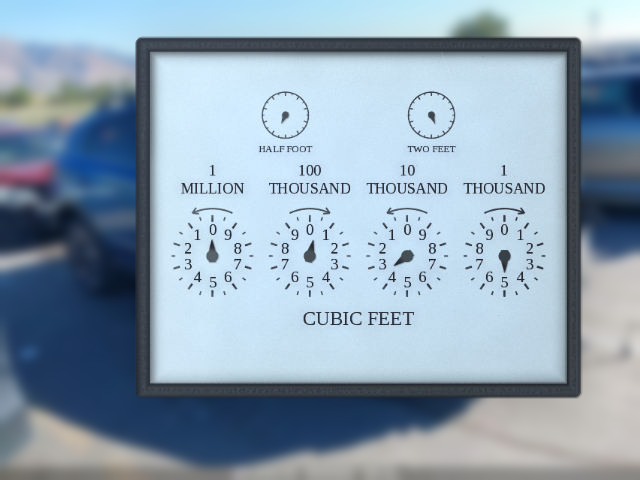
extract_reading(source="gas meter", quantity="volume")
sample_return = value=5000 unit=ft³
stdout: value=3500 unit=ft³
